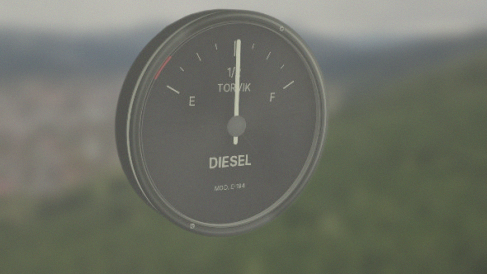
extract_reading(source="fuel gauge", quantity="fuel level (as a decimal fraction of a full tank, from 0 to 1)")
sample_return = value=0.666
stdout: value=0.5
